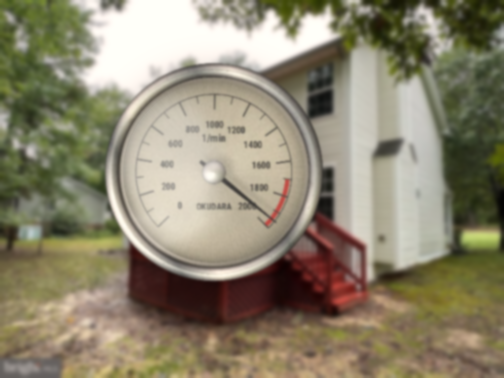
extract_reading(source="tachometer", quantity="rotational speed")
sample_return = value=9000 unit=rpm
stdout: value=1950 unit=rpm
